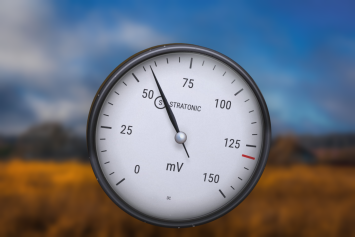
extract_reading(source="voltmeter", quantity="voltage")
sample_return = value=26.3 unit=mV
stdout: value=57.5 unit=mV
